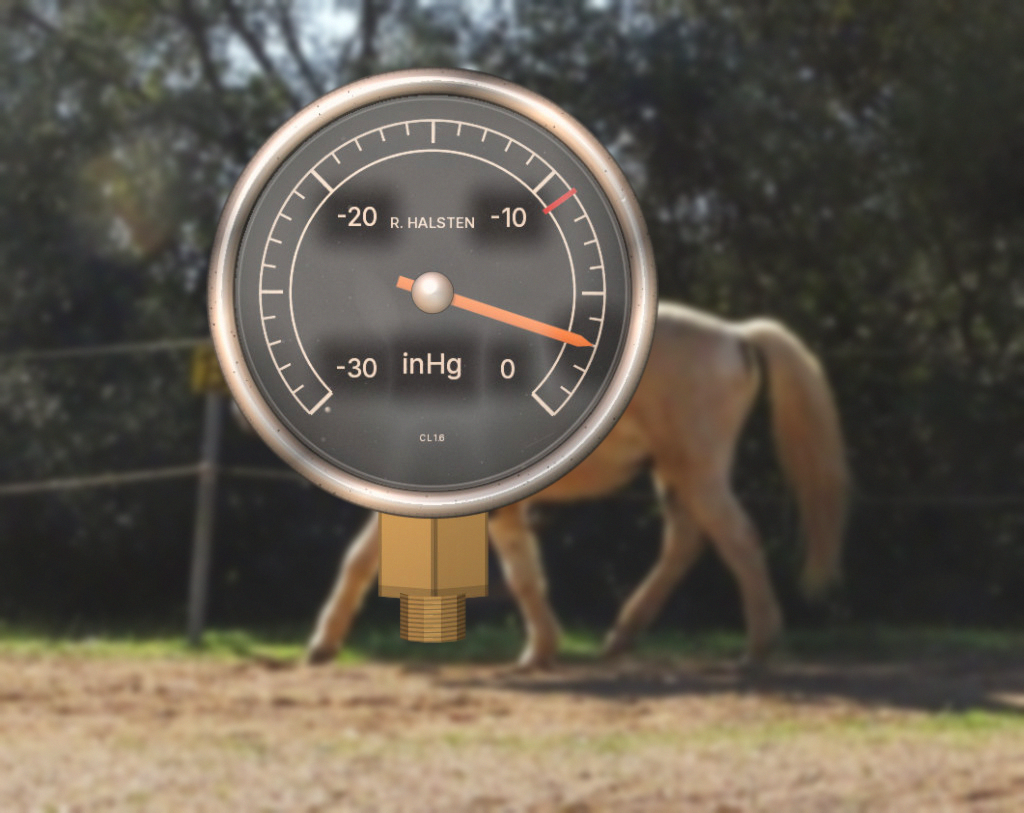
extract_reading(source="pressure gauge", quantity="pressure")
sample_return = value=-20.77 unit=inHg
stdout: value=-3 unit=inHg
